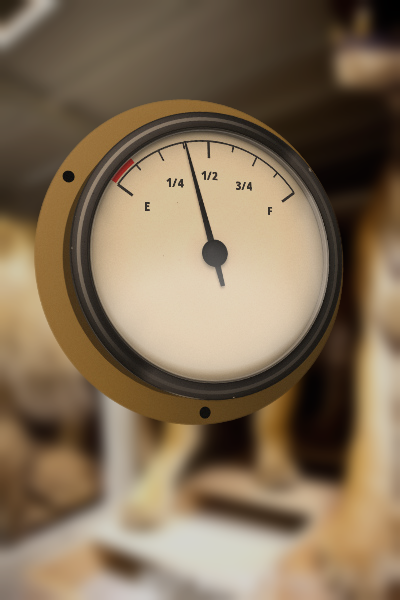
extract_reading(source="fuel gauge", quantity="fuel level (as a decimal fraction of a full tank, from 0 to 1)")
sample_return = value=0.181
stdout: value=0.375
